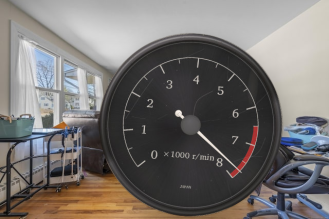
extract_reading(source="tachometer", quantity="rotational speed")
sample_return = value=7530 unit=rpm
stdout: value=7750 unit=rpm
